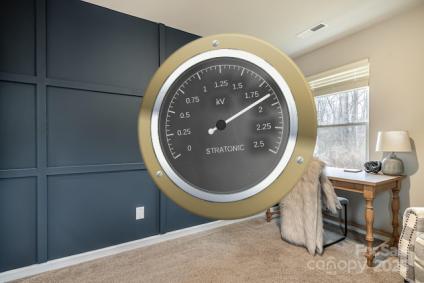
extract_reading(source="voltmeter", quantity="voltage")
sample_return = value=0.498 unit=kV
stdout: value=1.9 unit=kV
